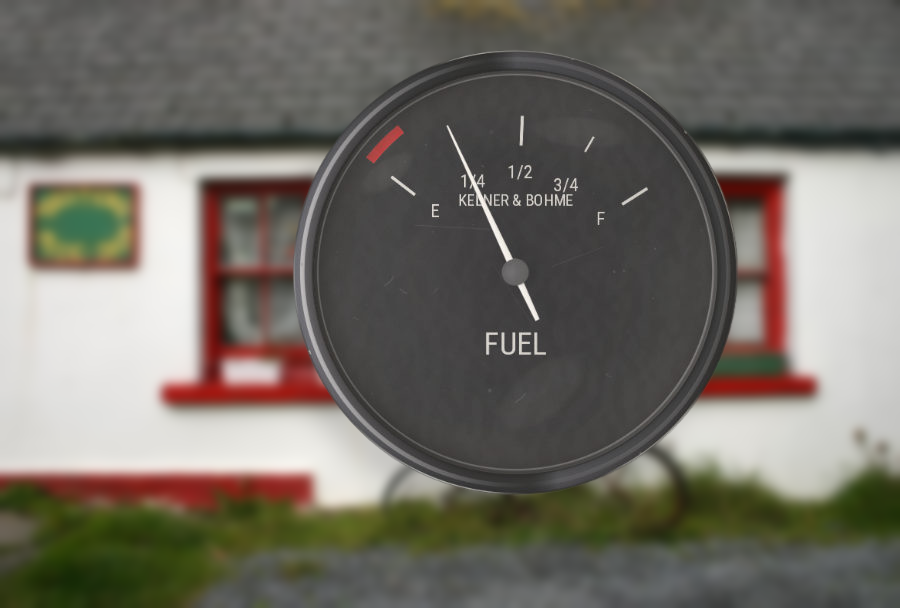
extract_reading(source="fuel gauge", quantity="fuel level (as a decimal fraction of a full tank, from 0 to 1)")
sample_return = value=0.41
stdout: value=0.25
